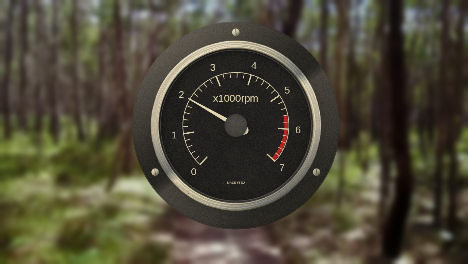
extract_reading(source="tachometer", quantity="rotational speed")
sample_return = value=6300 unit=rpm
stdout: value=2000 unit=rpm
